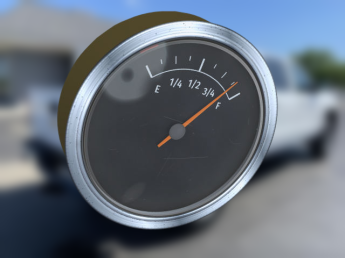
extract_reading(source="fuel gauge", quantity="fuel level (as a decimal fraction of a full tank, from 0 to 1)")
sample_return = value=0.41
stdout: value=0.875
